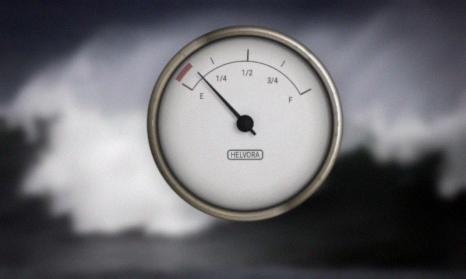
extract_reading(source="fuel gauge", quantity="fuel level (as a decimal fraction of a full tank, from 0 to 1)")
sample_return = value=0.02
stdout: value=0.125
